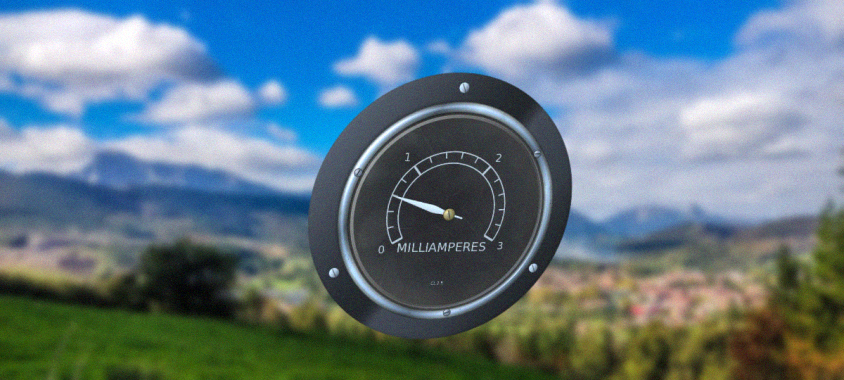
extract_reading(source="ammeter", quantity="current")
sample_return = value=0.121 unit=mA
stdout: value=0.6 unit=mA
